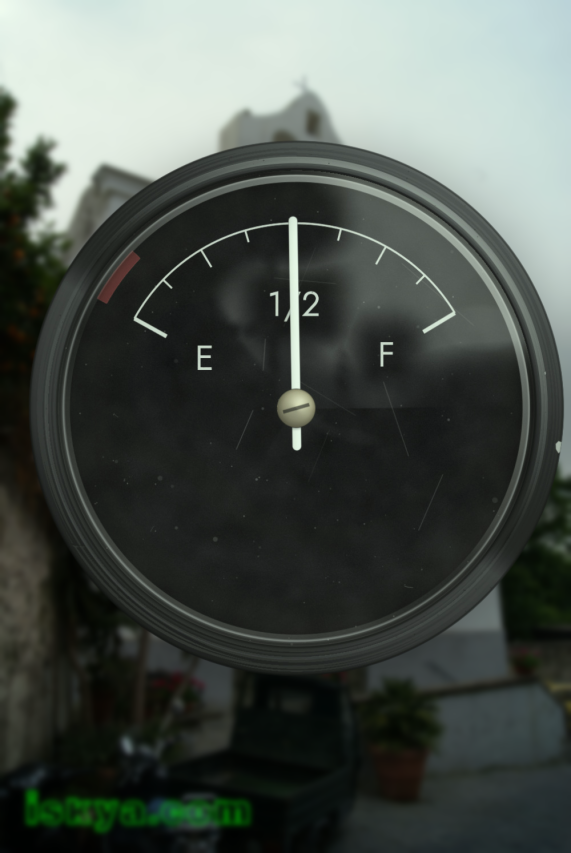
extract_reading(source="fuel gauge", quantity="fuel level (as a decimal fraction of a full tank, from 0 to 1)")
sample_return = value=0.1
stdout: value=0.5
